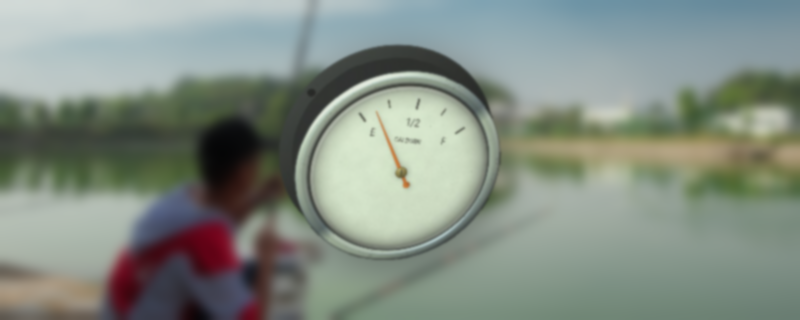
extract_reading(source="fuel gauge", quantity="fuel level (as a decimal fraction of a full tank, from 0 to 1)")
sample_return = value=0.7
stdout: value=0.125
